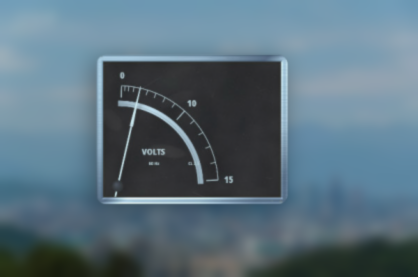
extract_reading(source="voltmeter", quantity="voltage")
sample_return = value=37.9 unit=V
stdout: value=5 unit=V
